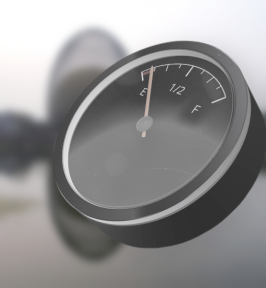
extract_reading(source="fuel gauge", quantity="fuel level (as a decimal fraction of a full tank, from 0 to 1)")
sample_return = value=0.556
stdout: value=0.125
